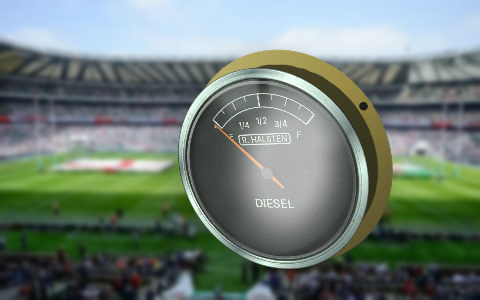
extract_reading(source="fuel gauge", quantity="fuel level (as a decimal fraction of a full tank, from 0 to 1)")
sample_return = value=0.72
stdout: value=0
